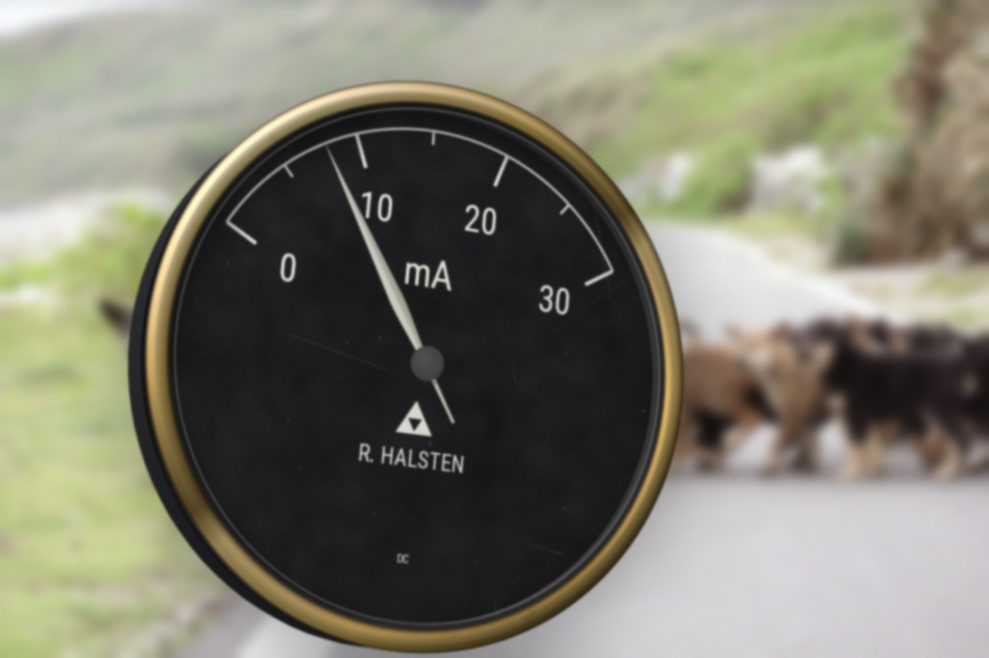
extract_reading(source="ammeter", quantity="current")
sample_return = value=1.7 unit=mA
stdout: value=7.5 unit=mA
